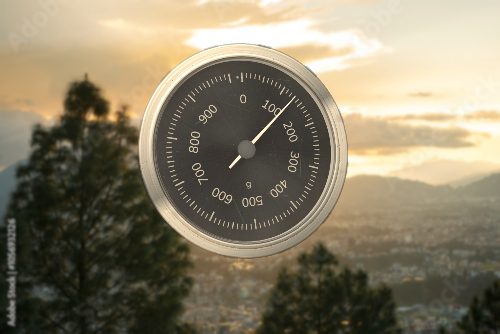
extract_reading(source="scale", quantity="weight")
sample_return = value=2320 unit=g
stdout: value=130 unit=g
